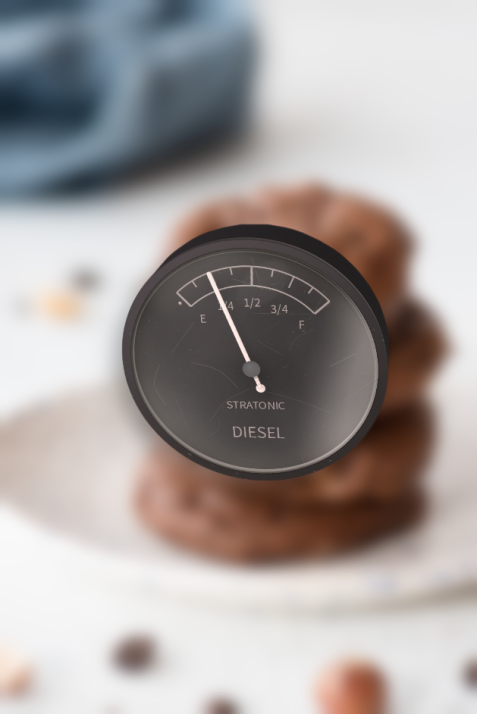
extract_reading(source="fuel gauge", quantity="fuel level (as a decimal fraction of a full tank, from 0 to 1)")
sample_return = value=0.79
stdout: value=0.25
